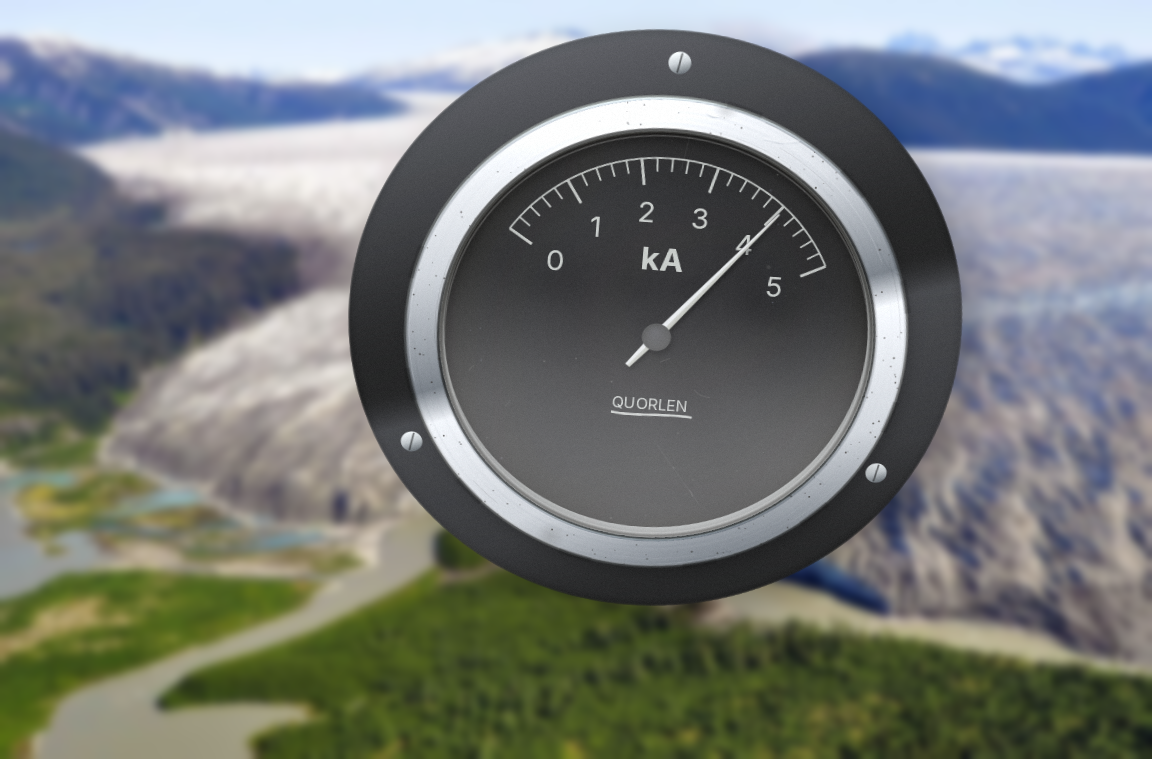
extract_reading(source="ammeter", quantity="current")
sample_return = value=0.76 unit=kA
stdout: value=4 unit=kA
